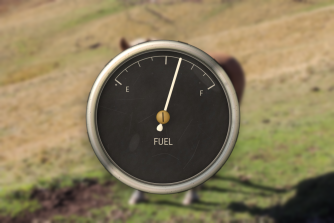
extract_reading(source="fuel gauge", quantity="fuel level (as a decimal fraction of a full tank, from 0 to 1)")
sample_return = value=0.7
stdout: value=0.625
